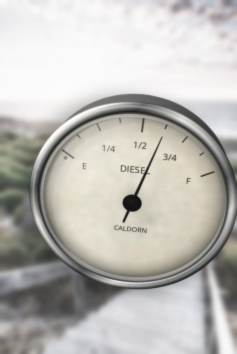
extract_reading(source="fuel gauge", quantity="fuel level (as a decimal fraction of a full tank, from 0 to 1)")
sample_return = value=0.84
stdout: value=0.625
